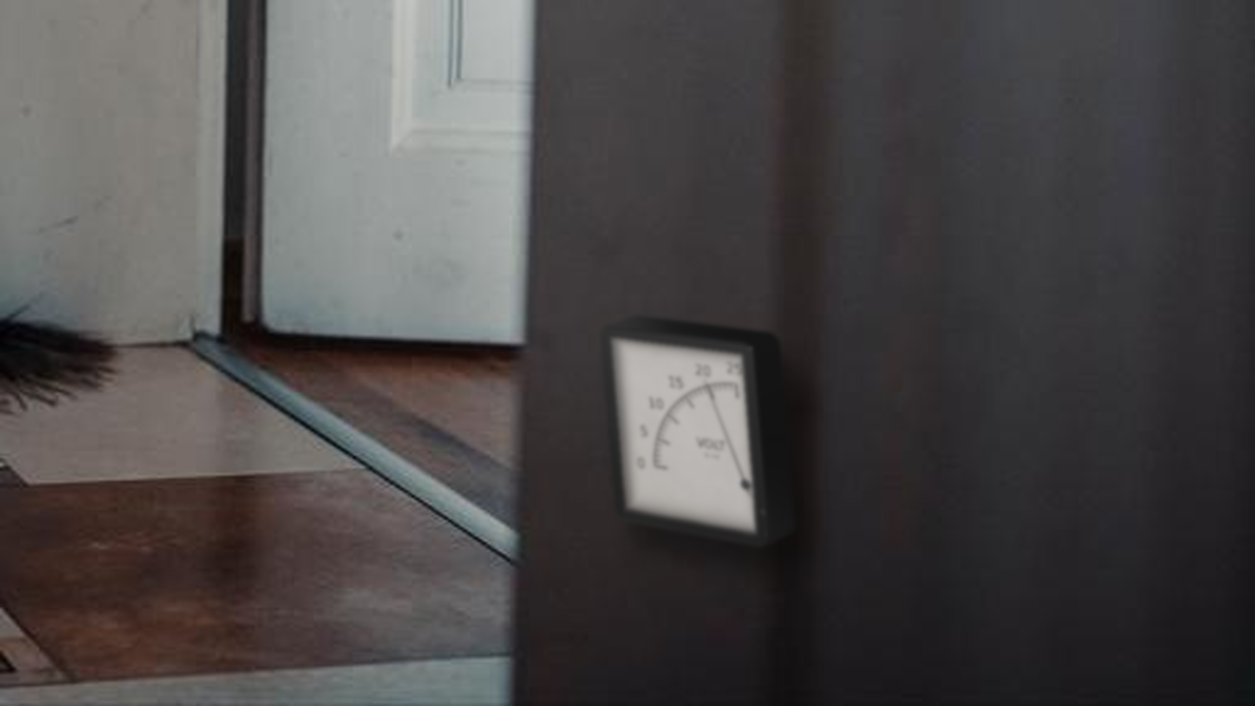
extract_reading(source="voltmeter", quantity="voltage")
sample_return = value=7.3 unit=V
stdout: value=20 unit=V
